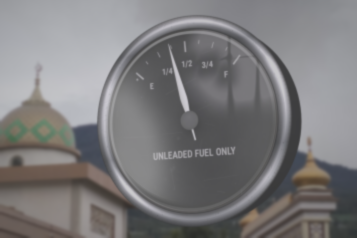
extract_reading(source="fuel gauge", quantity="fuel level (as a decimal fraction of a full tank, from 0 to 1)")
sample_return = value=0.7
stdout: value=0.375
